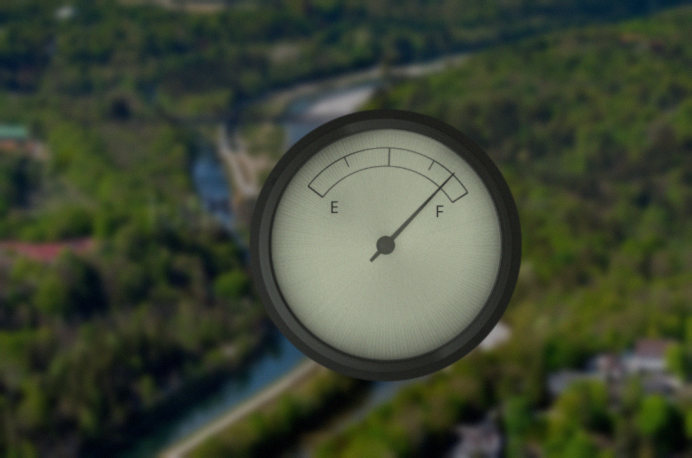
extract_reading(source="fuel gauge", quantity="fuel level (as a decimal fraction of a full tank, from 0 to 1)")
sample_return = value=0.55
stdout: value=0.875
